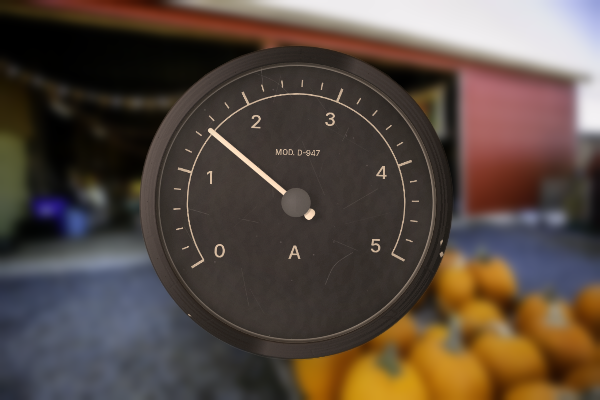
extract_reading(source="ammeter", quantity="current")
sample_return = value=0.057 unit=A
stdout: value=1.5 unit=A
